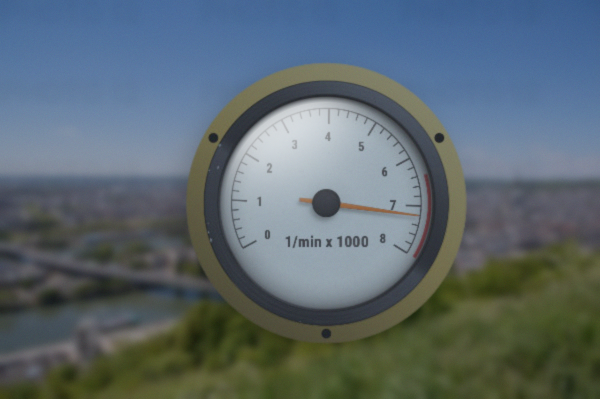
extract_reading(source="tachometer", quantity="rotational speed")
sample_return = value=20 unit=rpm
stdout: value=7200 unit=rpm
